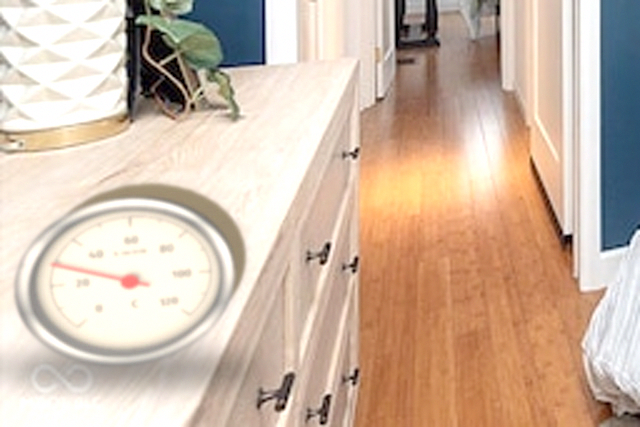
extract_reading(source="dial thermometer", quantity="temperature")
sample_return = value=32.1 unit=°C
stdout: value=30 unit=°C
